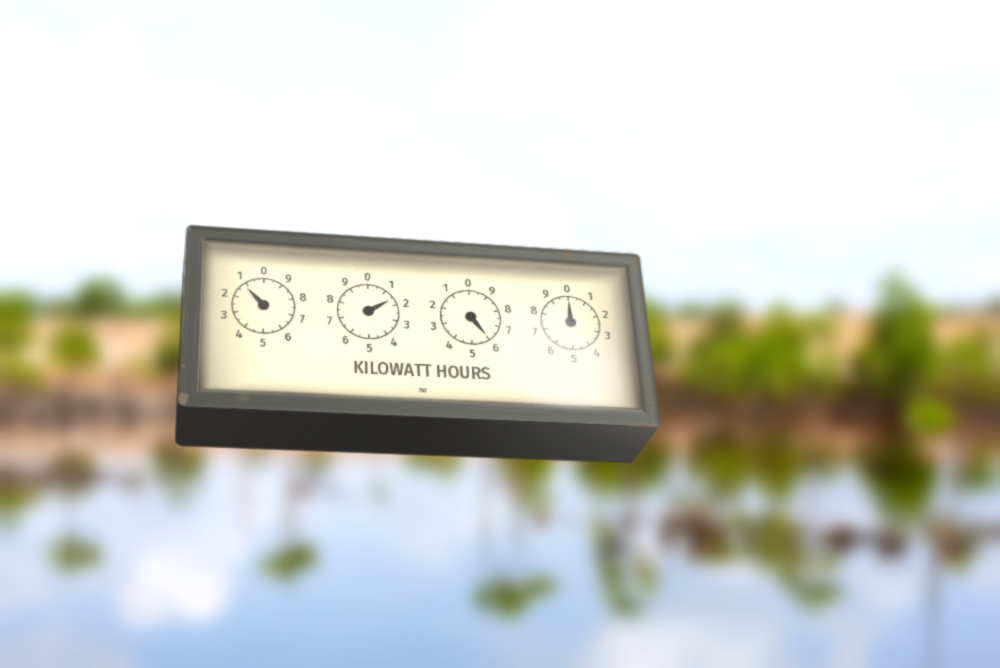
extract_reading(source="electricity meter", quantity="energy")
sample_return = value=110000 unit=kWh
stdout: value=1160 unit=kWh
